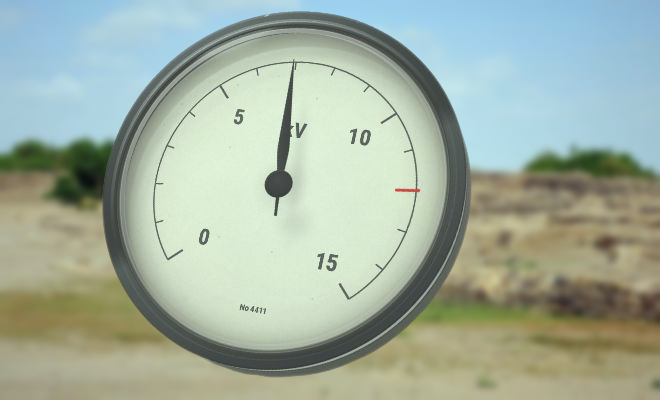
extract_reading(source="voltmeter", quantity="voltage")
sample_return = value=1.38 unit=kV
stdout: value=7 unit=kV
